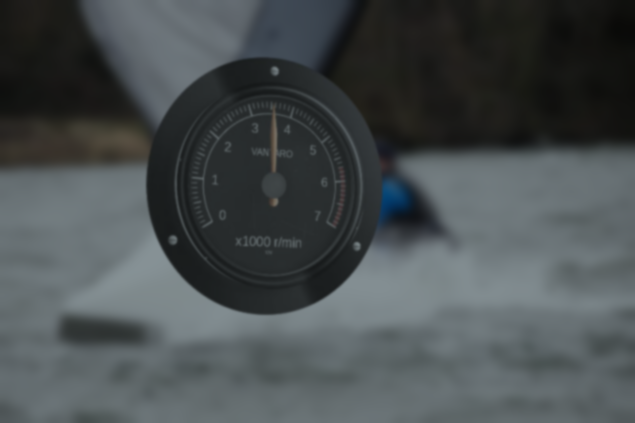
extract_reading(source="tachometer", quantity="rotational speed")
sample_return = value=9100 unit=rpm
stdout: value=3500 unit=rpm
